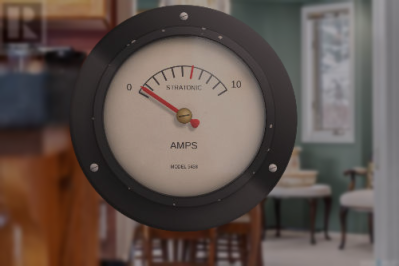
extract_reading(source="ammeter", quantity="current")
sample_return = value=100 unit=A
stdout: value=0.5 unit=A
